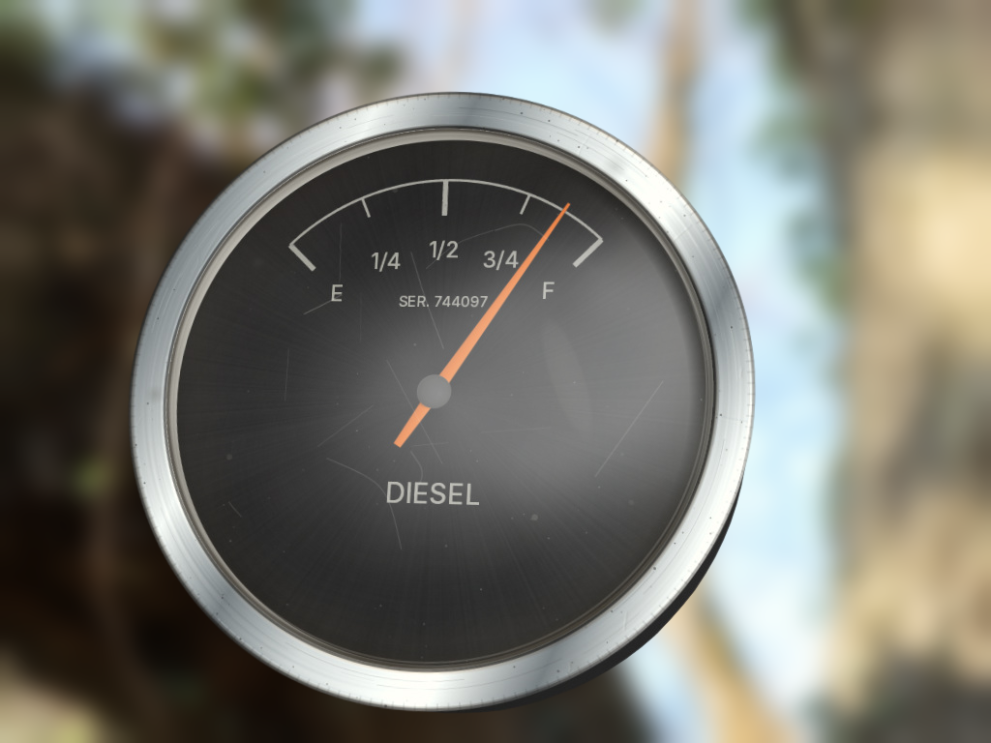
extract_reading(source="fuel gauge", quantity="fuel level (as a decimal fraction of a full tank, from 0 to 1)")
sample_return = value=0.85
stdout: value=0.875
